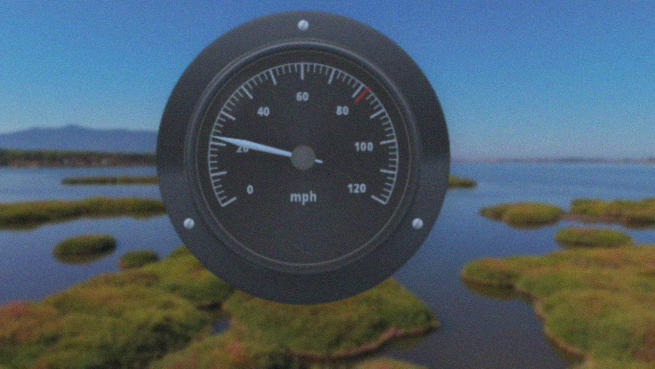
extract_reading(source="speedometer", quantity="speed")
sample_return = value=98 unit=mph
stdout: value=22 unit=mph
